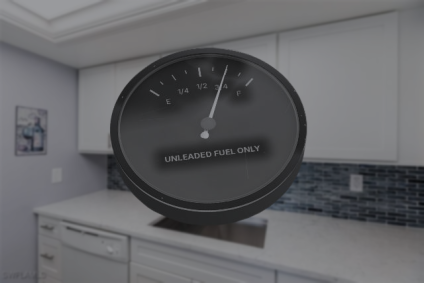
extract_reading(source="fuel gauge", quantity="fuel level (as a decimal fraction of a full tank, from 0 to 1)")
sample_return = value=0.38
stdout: value=0.75
